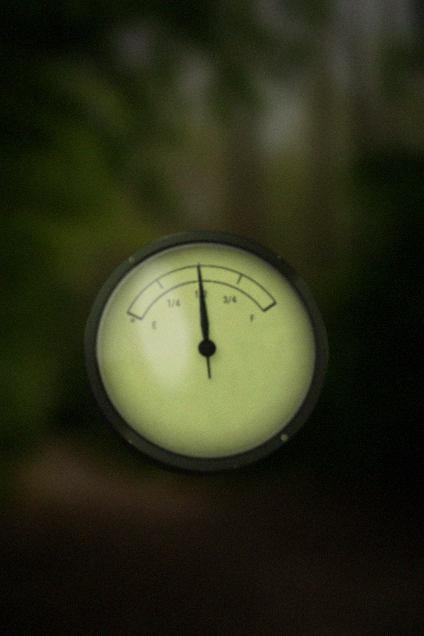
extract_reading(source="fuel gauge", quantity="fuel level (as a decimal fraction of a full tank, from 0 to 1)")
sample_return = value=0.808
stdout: value=0.5
